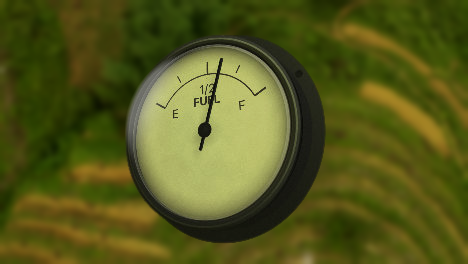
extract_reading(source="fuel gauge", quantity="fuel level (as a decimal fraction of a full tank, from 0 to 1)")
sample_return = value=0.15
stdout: value=0.625
